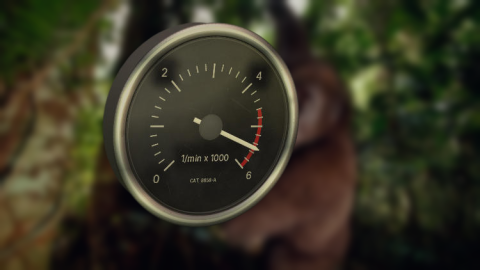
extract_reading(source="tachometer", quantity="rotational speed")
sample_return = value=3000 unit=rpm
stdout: value=5500 unit=rpm
